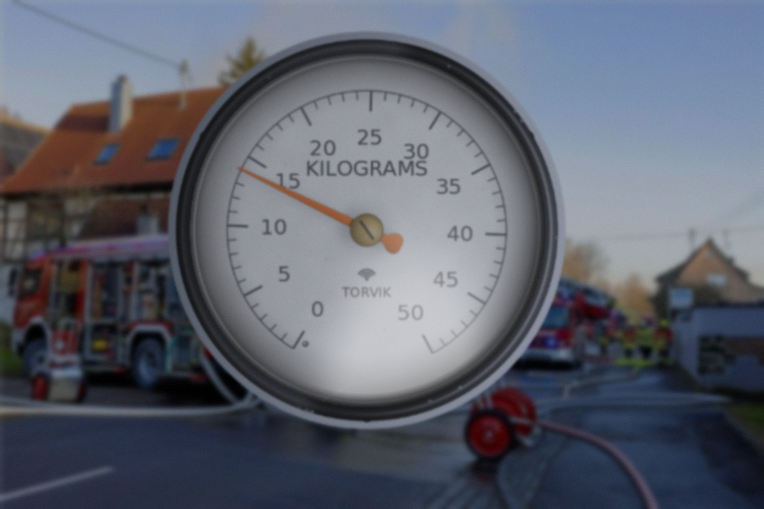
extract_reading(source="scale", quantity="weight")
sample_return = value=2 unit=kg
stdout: value=14 unit=kg
